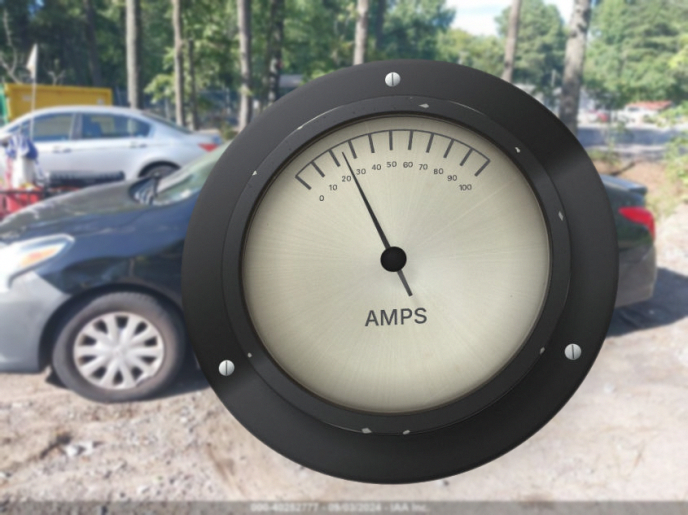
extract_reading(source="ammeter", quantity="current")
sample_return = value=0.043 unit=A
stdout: value=25 unit=A
